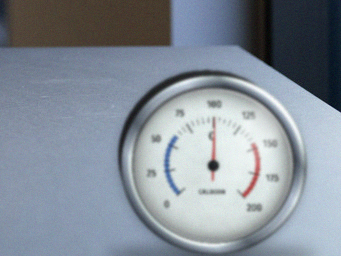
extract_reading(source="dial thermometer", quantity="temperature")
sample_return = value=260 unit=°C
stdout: value=100 unit=°C
